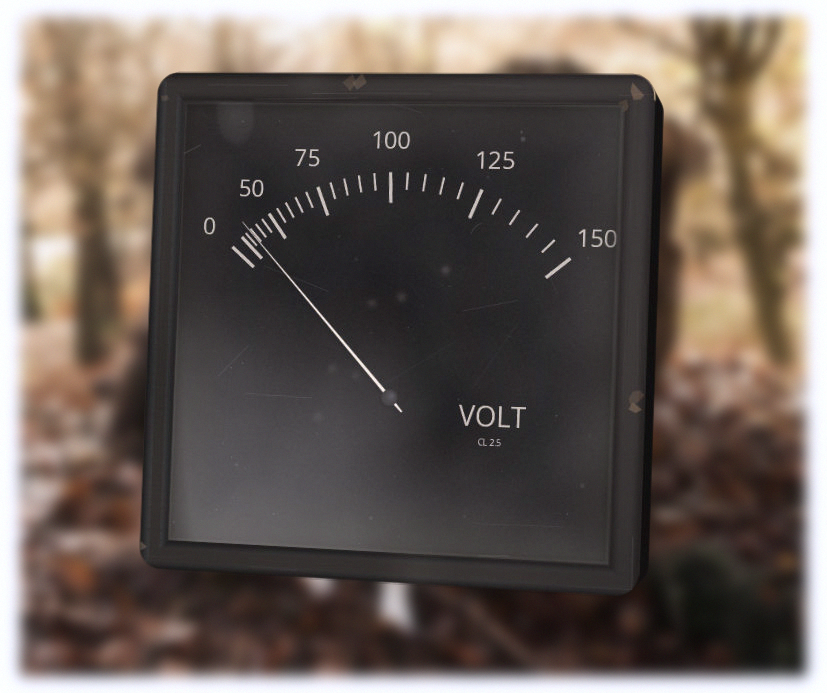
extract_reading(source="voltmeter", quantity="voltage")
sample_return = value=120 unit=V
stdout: value=35 unit=V
